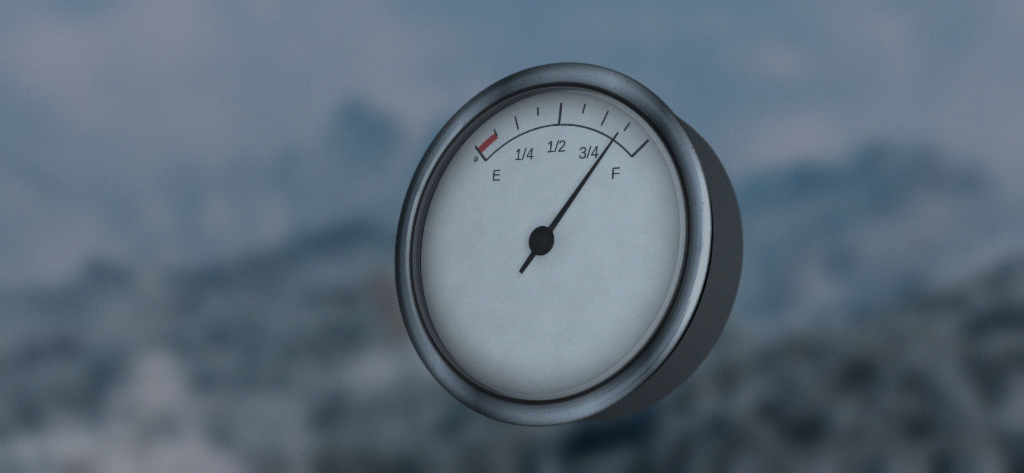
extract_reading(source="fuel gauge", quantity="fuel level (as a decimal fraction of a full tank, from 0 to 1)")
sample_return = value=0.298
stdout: value=0.875
